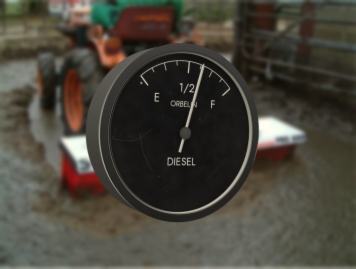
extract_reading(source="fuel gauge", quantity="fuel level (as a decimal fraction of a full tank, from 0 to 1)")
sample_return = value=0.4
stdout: value=0.625
